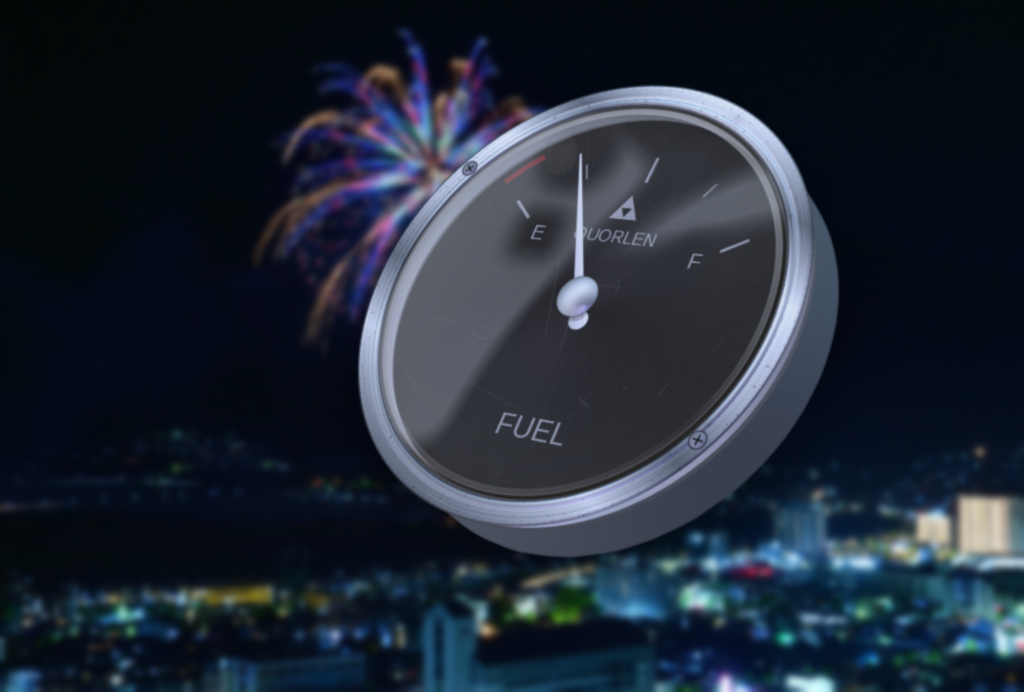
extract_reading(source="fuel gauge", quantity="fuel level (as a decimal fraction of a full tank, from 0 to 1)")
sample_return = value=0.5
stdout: value=0.25
